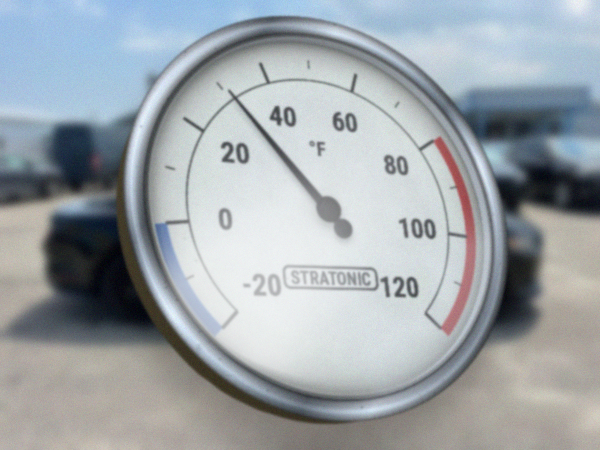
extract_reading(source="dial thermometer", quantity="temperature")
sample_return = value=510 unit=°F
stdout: value=30 unit=°F
